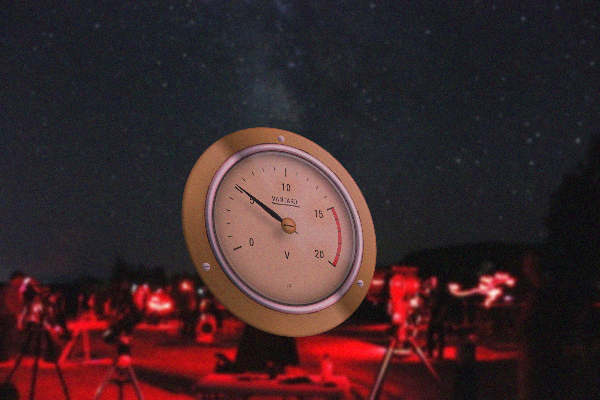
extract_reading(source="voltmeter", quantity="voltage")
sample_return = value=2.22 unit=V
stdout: value=5 unit=V
